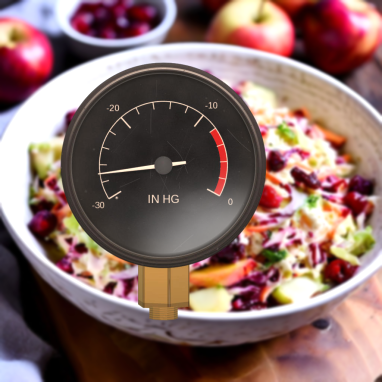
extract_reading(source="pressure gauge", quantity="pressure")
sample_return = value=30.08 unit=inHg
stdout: value=-27 unit=inHg
